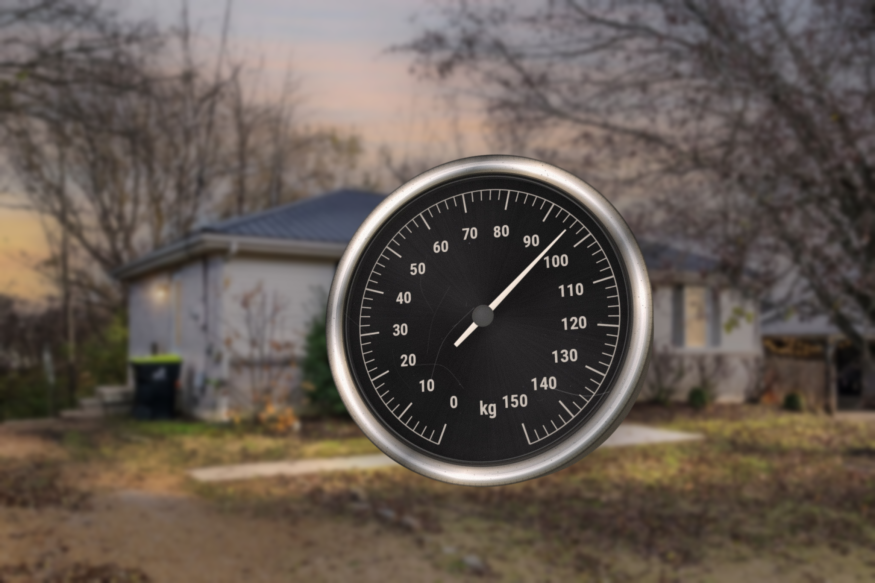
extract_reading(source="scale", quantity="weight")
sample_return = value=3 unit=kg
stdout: value=96 unit=kg
